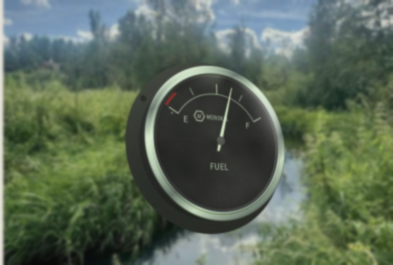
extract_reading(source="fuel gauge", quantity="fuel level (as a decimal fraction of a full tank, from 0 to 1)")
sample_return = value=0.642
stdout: value=0.625
